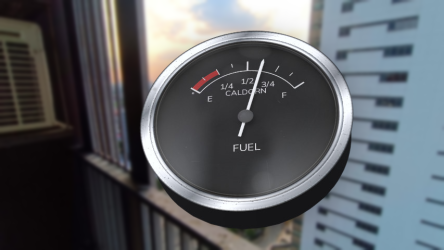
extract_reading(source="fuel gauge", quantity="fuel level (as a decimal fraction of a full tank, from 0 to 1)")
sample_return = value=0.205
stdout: value=0.625
